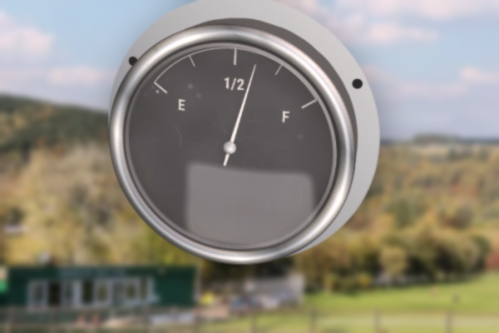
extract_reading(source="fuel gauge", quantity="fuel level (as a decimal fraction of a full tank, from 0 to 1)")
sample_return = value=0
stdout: value=0.625
